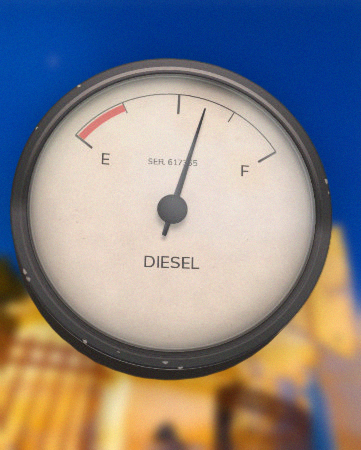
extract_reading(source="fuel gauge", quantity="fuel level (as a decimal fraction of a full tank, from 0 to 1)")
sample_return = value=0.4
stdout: value=0.625
